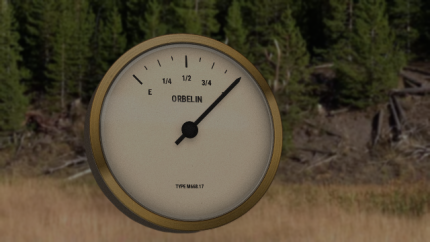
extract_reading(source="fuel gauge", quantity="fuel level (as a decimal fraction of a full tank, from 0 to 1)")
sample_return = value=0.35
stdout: value=1
